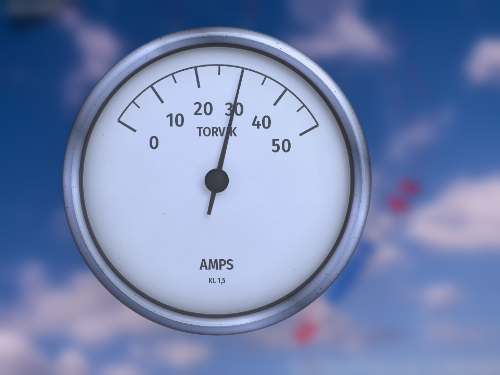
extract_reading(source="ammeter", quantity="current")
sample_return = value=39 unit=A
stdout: value=30 unit=A
